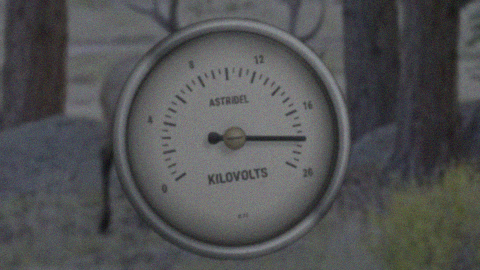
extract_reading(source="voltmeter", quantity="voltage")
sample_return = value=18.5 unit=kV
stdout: value=18 unit=kV
